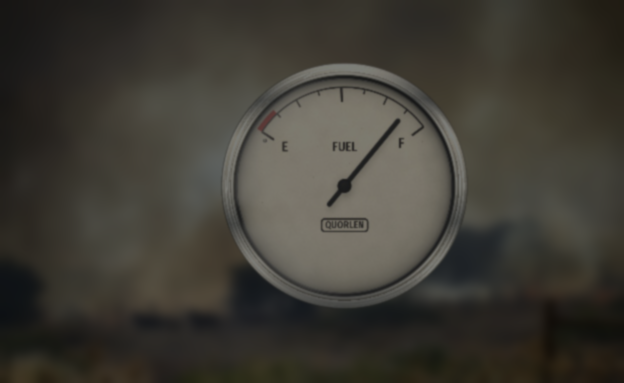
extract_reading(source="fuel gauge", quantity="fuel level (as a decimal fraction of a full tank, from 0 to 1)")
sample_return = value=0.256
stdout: value=0.875
